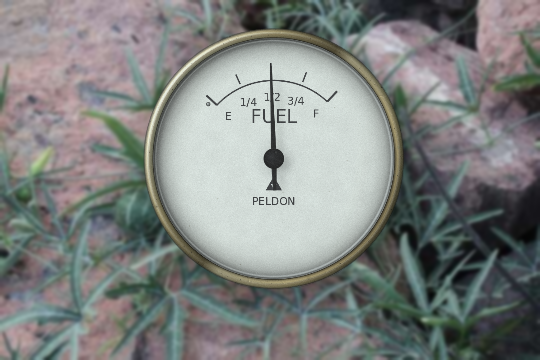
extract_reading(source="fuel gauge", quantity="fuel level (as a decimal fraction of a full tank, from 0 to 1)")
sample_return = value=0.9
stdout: value=0.5
